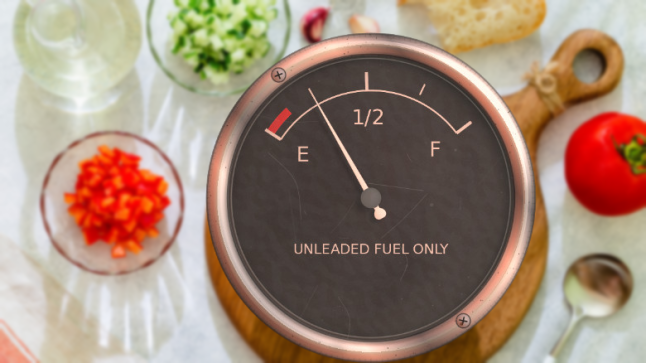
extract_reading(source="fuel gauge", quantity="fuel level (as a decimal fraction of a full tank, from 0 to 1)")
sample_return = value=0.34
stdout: value=0.25
